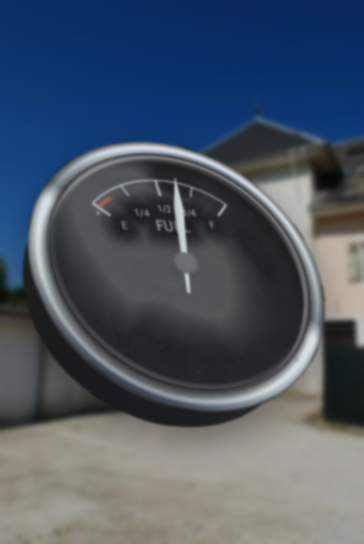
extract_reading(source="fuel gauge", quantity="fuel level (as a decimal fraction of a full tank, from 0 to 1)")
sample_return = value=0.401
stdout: value=0.625
